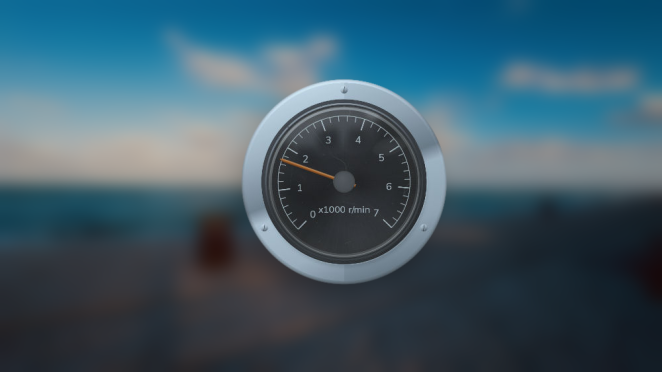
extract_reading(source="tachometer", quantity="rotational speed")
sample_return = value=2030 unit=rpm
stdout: value=1700 unit=rpm
